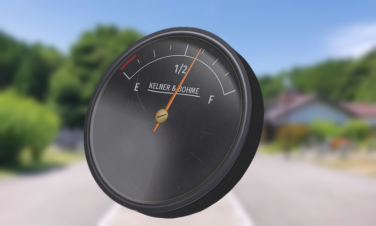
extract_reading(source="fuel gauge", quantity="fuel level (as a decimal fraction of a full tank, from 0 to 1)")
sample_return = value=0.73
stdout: value=0.625
